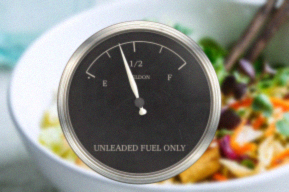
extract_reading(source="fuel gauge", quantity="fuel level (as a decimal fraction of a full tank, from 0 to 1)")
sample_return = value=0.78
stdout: value=0.375
